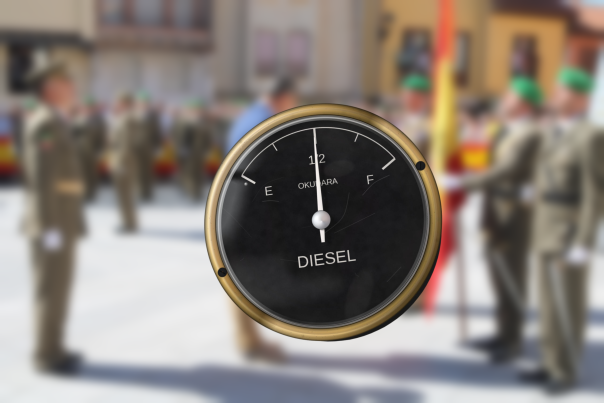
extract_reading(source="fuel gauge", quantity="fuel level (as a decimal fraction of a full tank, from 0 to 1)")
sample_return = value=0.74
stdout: value=0.5
